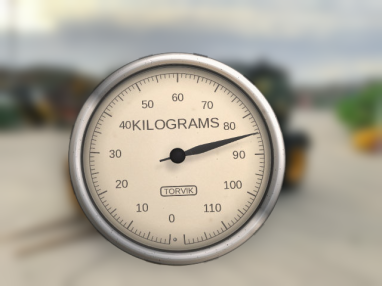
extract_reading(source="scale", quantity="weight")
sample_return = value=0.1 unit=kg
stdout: value=85 unit=kg
